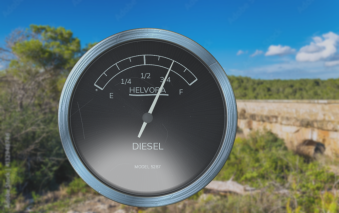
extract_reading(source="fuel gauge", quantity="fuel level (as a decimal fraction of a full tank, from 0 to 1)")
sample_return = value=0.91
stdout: value=0.75
